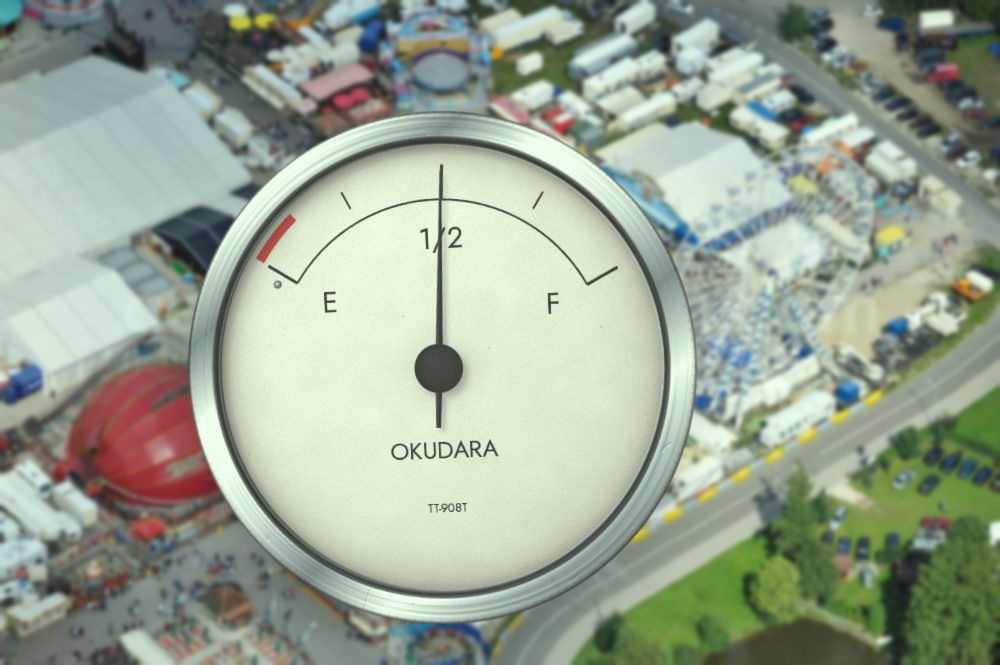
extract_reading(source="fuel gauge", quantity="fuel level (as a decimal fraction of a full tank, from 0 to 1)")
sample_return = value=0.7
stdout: value=0.5
